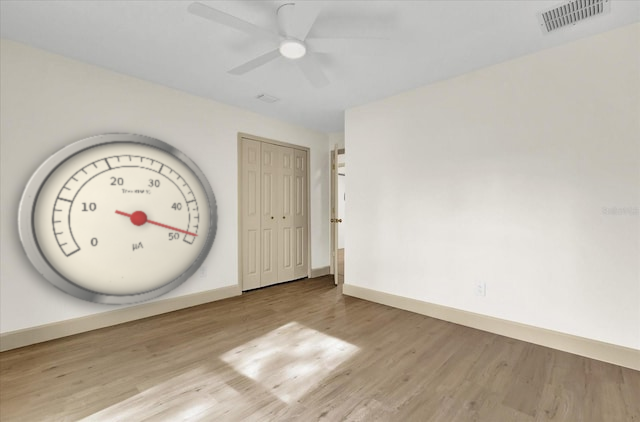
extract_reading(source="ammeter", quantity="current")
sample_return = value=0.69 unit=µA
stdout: value=48 unit=µA
